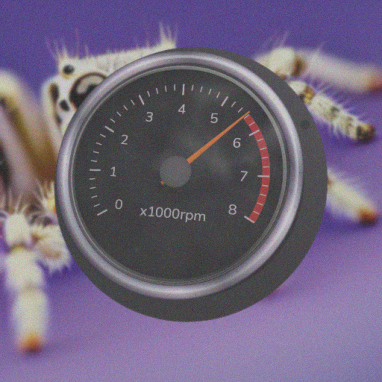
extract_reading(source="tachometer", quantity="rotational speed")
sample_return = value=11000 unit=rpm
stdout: value=5600 unit=rpm
